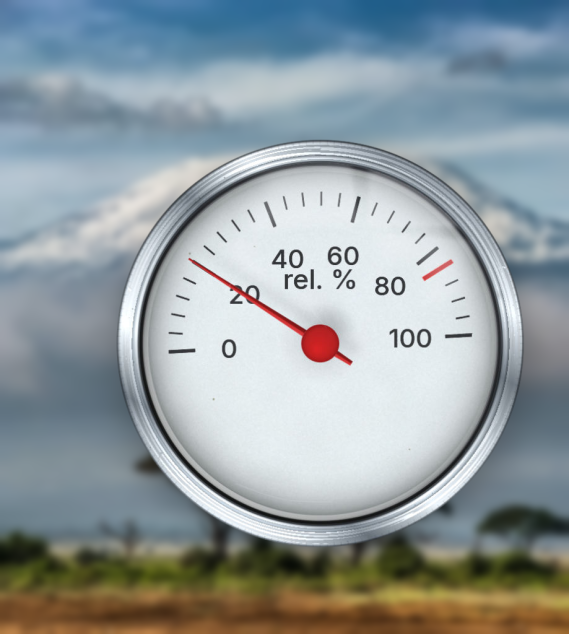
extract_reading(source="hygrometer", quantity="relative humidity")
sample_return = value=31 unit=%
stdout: value=20 unit=%
